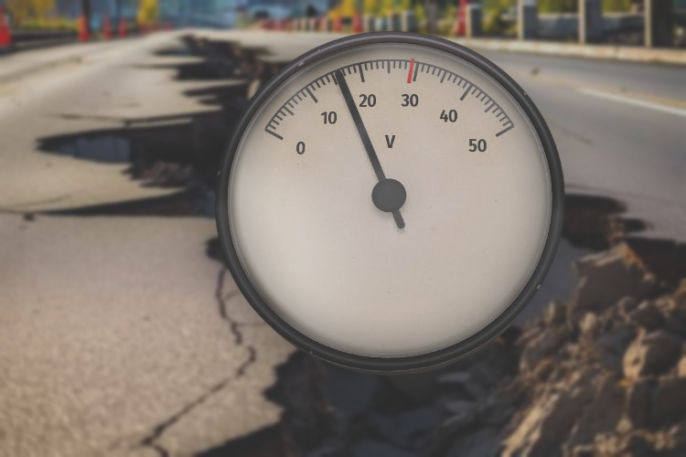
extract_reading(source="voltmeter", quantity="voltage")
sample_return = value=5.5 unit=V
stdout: value=16 unit=V
